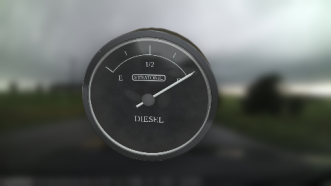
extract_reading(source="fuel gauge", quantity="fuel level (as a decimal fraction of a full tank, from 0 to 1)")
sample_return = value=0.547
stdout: value=1
